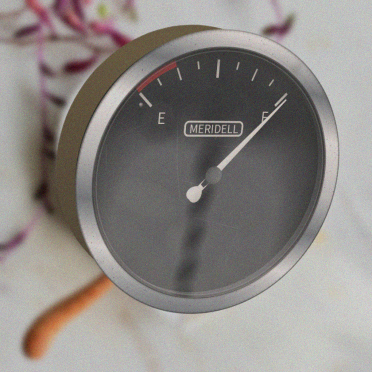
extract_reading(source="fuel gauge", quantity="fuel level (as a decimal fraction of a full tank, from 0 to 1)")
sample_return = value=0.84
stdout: value=1
